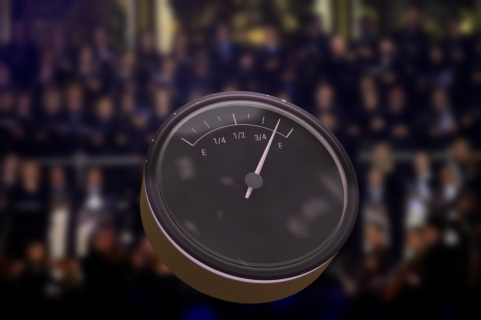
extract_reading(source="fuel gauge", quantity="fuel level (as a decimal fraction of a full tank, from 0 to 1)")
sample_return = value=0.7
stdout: value=0.875
